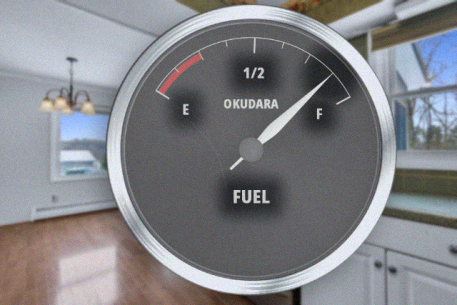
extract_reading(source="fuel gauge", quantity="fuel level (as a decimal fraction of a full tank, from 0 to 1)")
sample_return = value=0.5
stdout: value=0.875
